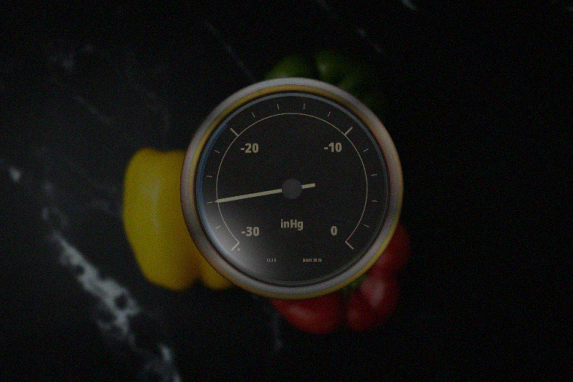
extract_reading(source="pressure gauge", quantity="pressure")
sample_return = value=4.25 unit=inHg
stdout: value=-26 unit=inHg
